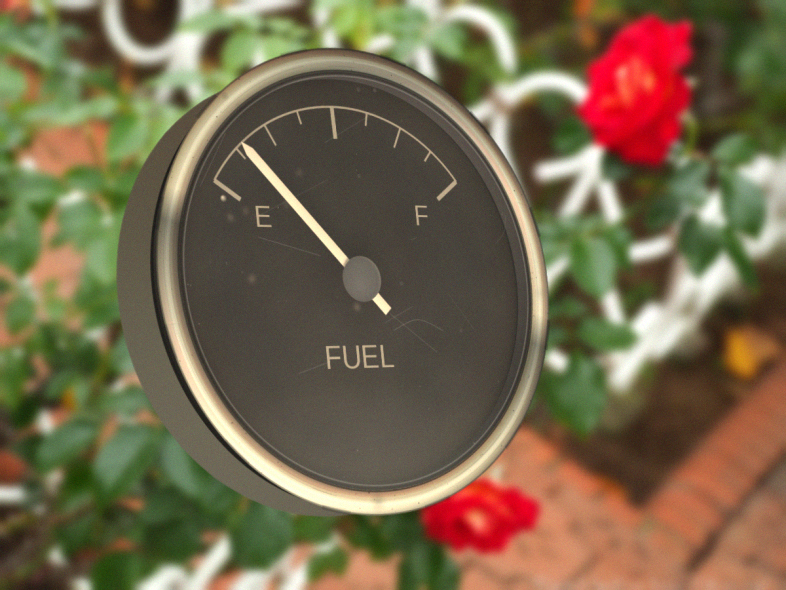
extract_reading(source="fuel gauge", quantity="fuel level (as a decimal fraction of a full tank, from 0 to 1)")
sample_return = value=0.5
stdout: value=0.125
